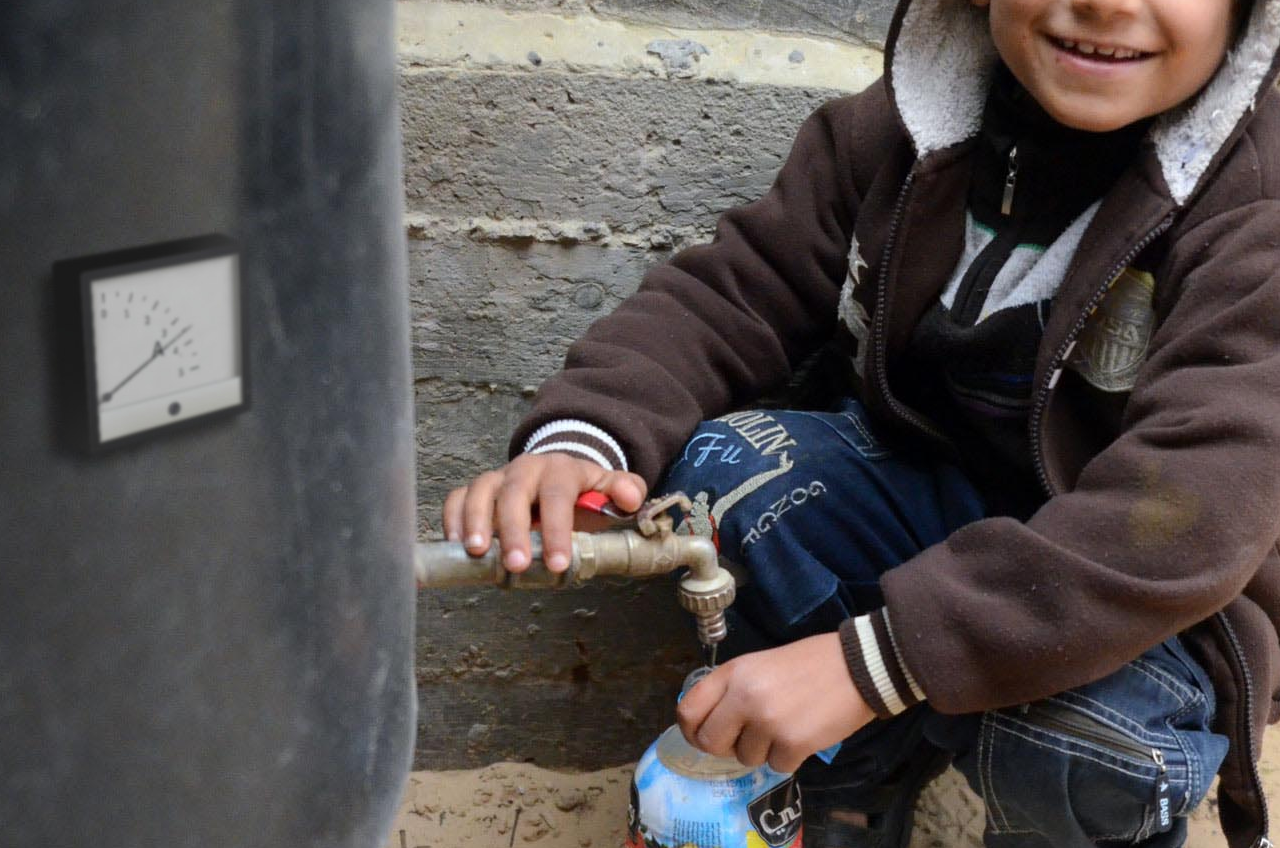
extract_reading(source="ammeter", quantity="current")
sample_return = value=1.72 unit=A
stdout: value=3.5 unit=A
